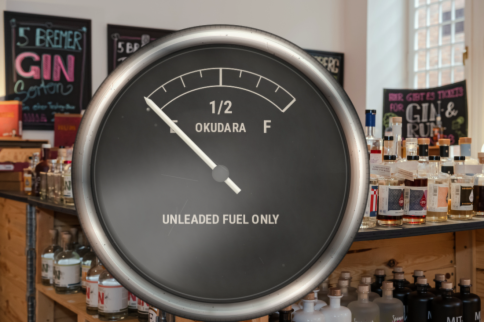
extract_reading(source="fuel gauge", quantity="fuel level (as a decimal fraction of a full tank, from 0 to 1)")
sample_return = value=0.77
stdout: value=0
